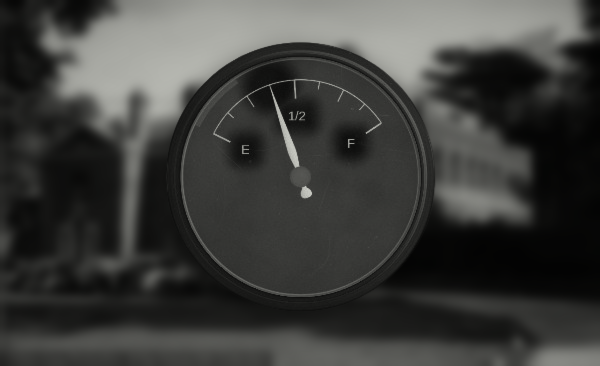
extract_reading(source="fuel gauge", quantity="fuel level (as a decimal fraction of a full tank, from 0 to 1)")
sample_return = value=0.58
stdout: value=0.375
